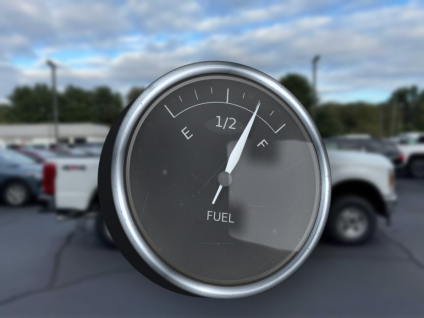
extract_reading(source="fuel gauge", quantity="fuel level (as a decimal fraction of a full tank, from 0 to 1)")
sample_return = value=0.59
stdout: value=0.75
